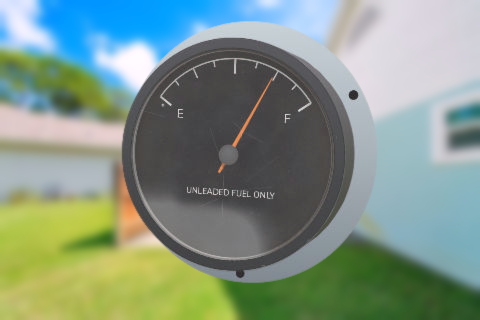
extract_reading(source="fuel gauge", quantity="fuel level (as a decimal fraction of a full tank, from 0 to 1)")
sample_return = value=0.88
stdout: value=0.75
